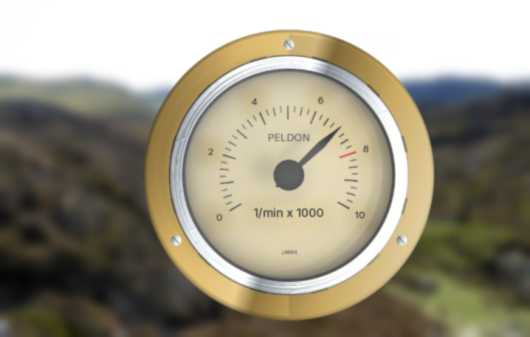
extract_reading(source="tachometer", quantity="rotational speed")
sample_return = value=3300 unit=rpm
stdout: value=7000 unit=rpm
